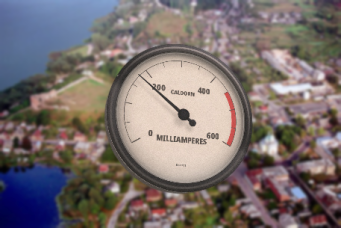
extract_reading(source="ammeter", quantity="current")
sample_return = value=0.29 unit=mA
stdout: value=175 unit=mA
